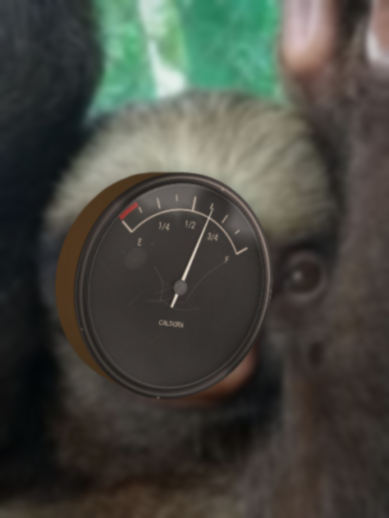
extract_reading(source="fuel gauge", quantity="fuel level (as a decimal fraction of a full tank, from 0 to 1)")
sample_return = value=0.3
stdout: value=0.625
